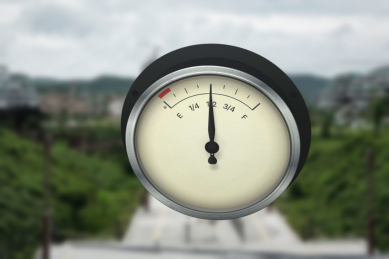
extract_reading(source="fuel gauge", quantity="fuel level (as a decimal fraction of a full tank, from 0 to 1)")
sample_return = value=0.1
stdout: value=0.5
